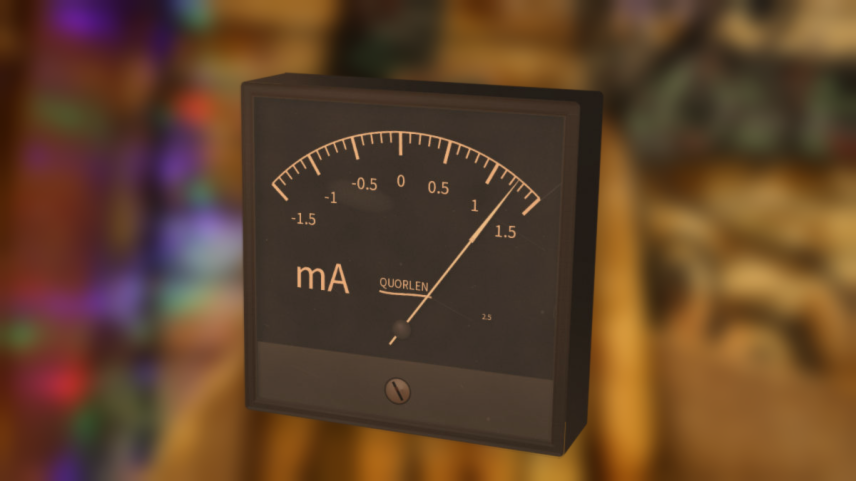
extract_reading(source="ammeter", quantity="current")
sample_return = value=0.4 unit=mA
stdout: value=1.25 unit=mA
